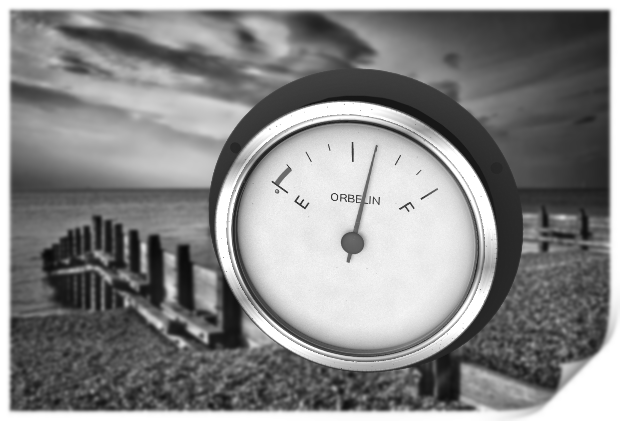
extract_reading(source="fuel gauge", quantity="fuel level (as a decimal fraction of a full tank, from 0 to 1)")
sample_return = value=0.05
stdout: value=0.625
